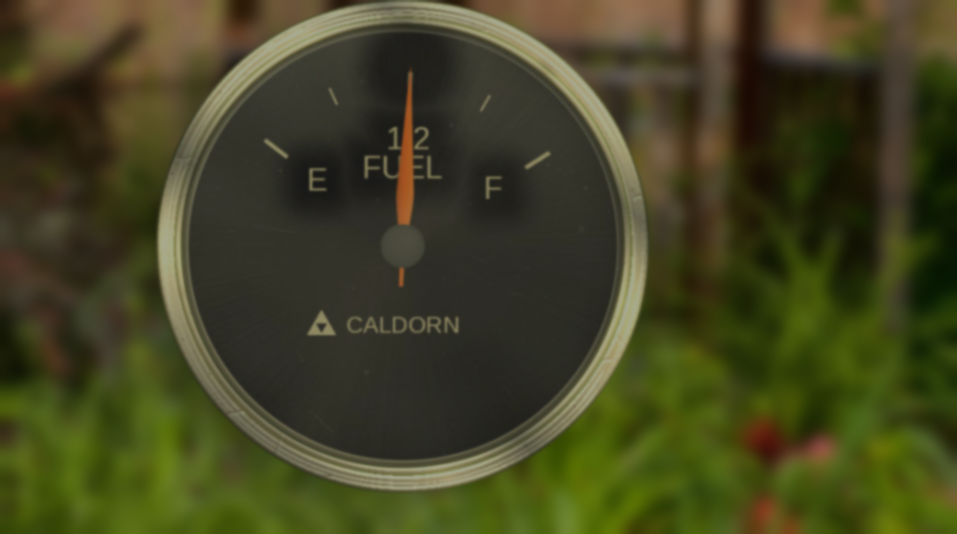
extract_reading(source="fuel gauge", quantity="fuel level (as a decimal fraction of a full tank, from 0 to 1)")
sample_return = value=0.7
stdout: value=0.5
